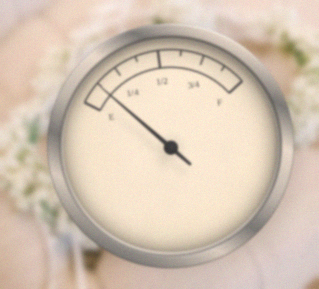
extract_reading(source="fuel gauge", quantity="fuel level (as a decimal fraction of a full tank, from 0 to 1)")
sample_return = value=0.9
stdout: value=0.125
